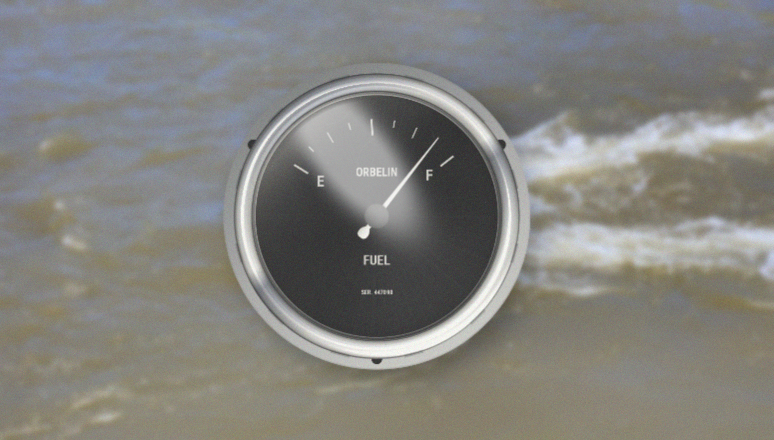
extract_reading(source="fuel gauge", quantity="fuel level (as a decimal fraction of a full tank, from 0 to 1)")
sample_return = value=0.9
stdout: value=0.875
